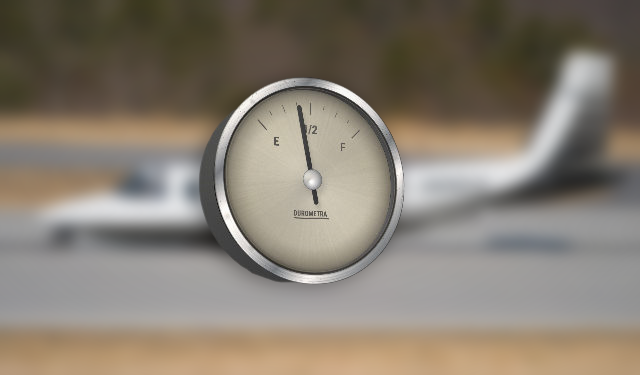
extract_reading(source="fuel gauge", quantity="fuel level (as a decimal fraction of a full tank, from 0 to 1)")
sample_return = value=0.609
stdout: value=0.375
